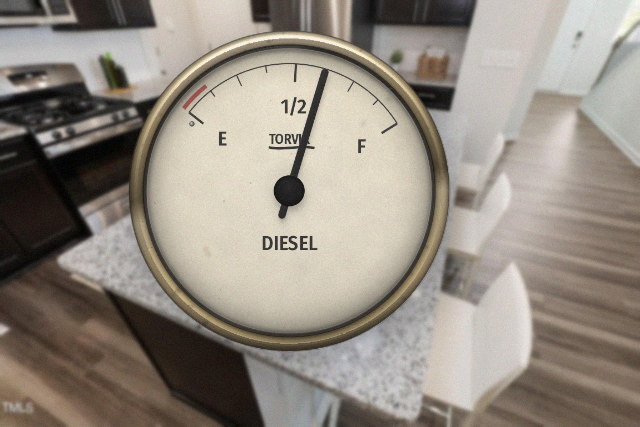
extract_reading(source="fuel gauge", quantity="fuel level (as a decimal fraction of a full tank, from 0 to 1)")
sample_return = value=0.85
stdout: value=0.625
